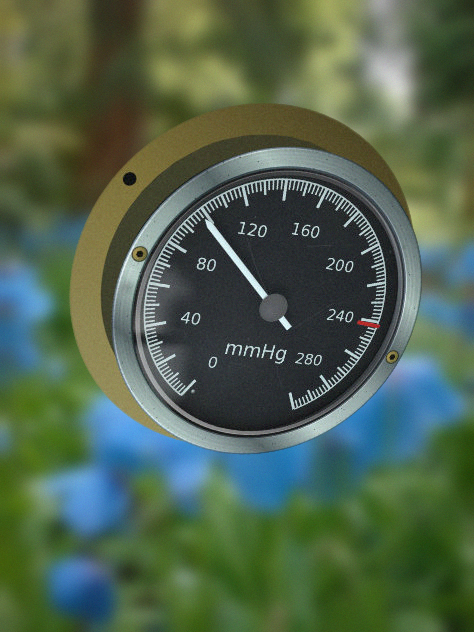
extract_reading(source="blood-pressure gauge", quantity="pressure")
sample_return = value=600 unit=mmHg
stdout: value=98 unit=mmHg
